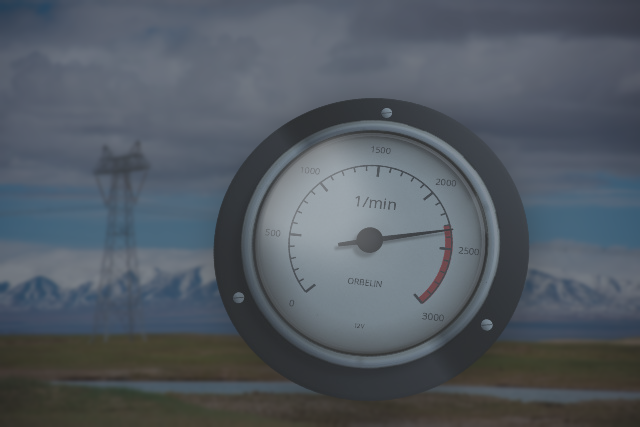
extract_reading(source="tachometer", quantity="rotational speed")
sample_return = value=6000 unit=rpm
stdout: value=2350 unit=rpm
